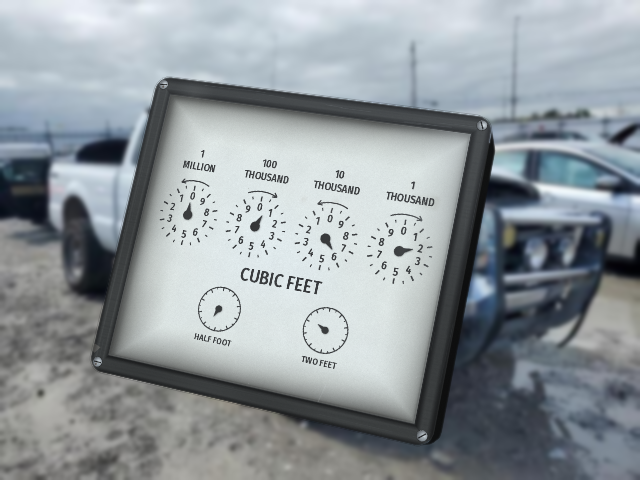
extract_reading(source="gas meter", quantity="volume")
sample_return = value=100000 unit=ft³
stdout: value=6200 unit=ft³
